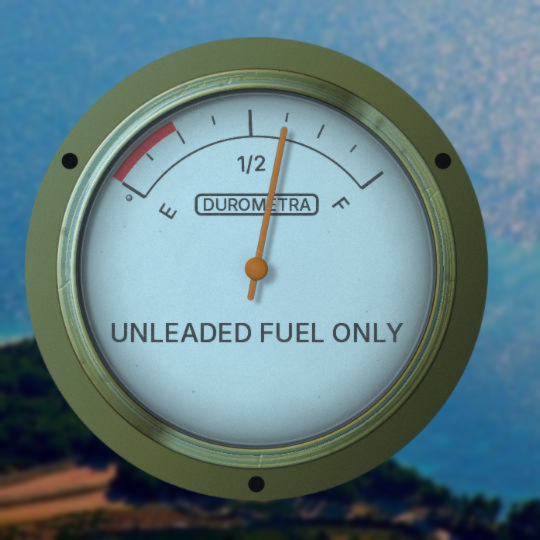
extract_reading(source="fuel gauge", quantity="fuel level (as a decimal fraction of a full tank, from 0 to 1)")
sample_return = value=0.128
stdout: value=0.625
